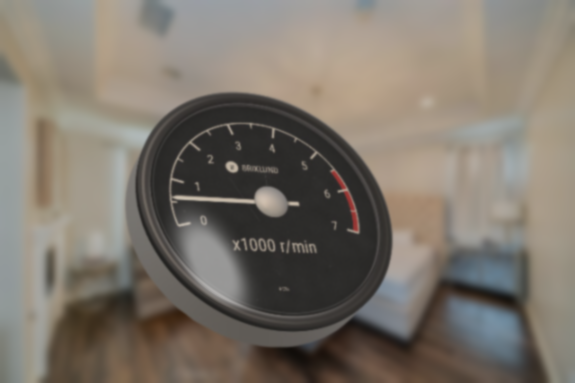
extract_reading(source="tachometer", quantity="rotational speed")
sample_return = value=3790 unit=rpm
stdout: value=500 unit=rpm
